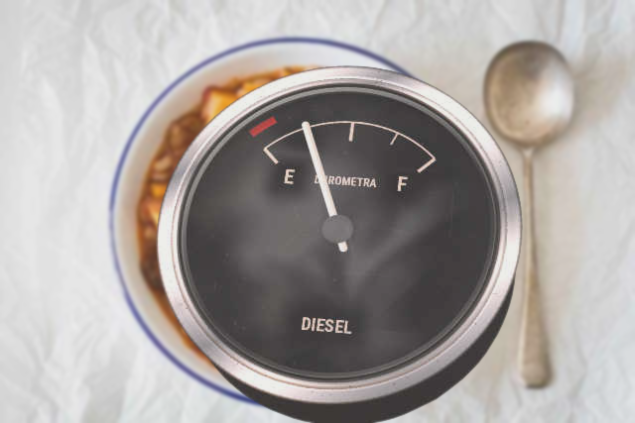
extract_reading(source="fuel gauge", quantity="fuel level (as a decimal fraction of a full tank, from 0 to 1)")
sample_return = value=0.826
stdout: value=0.25
